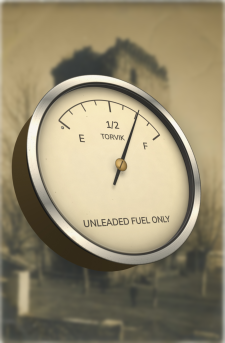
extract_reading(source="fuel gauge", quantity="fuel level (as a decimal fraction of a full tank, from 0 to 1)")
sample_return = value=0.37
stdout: value=0.75
